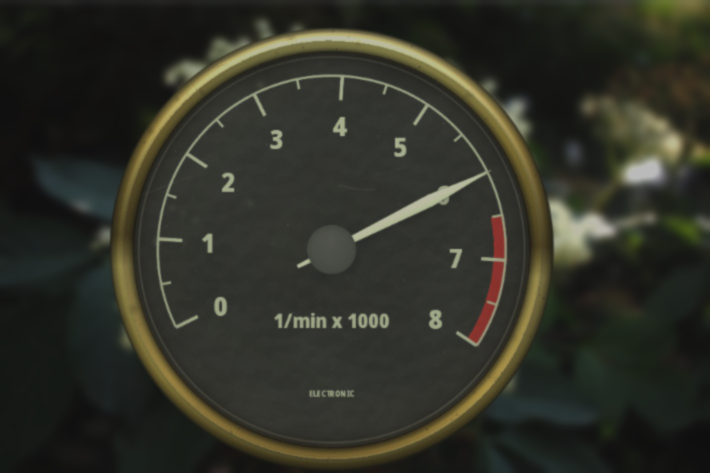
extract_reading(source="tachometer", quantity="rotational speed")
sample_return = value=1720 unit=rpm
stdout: value=6000 unit=rpm
